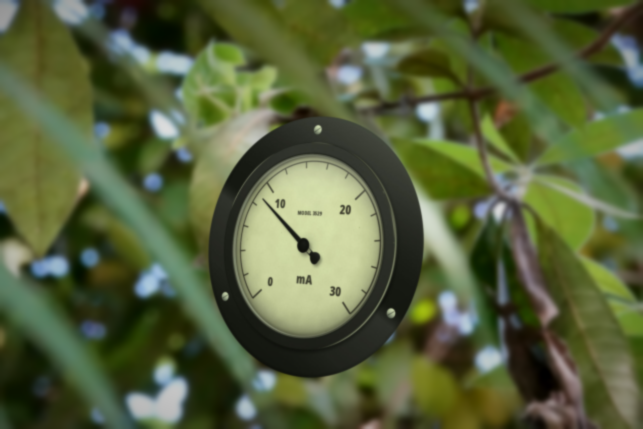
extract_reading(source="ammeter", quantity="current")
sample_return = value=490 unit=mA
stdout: value=9 unit=mA
